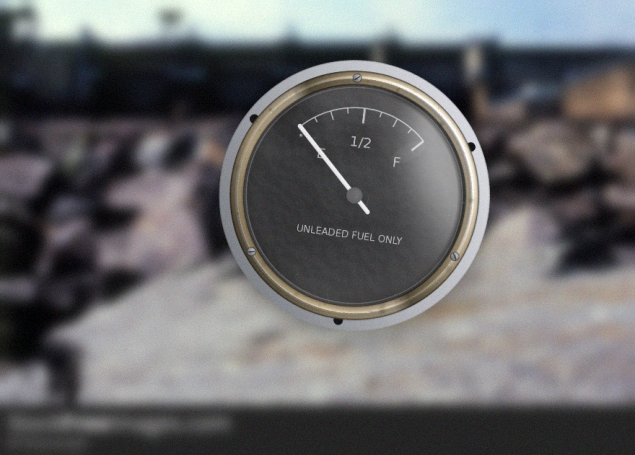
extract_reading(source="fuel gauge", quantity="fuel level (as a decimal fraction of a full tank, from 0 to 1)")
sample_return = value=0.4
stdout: value=0
